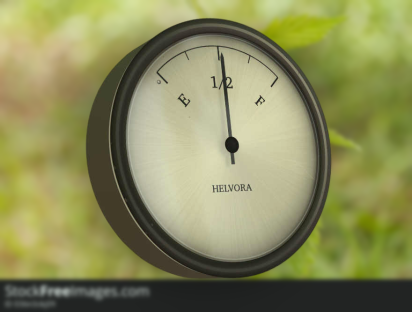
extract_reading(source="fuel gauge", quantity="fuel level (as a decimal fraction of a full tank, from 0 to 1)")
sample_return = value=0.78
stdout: value=0.5
